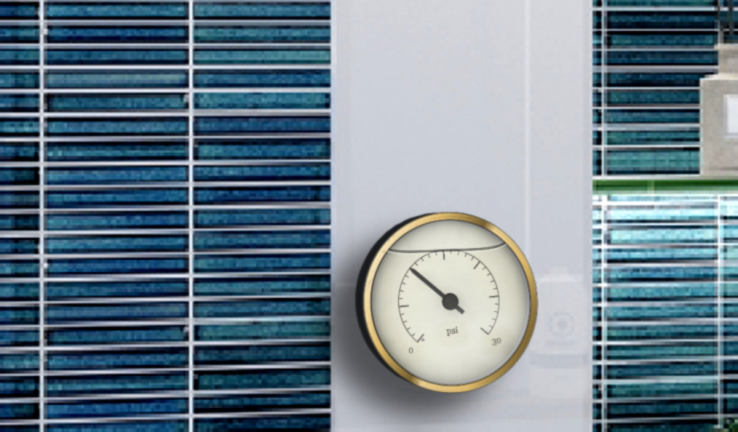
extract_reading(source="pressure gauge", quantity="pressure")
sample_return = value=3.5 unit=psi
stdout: value=10 unit=psi
